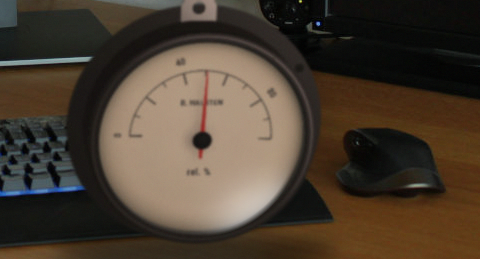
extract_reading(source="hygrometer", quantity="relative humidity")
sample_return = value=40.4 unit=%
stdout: value=50 unit=%
